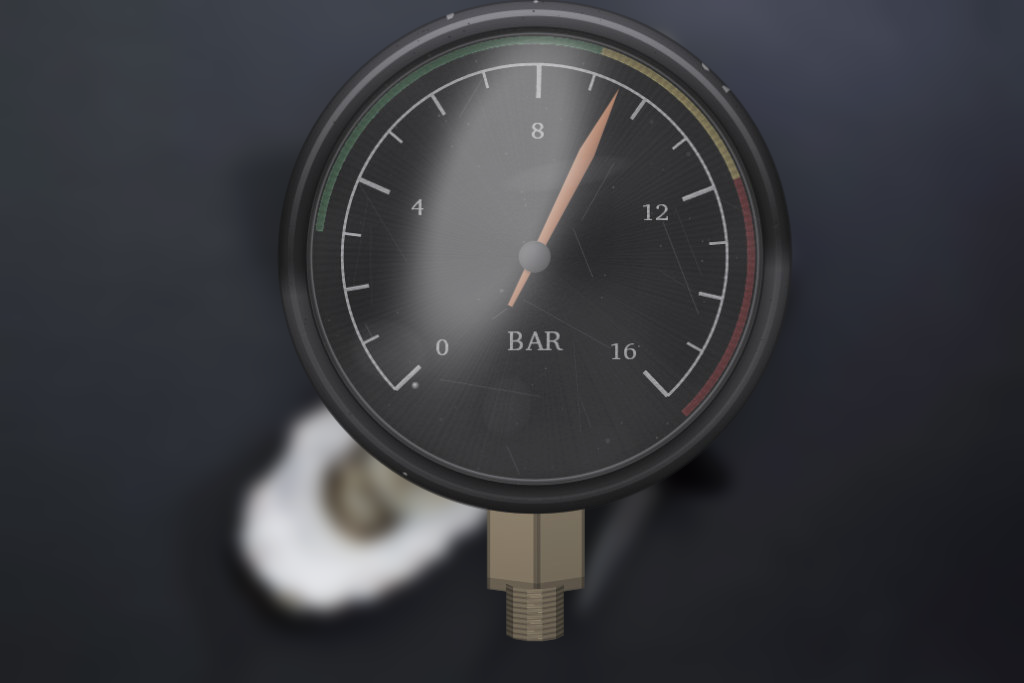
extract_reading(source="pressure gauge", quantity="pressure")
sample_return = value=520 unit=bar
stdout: value=9.5 unit=bar
